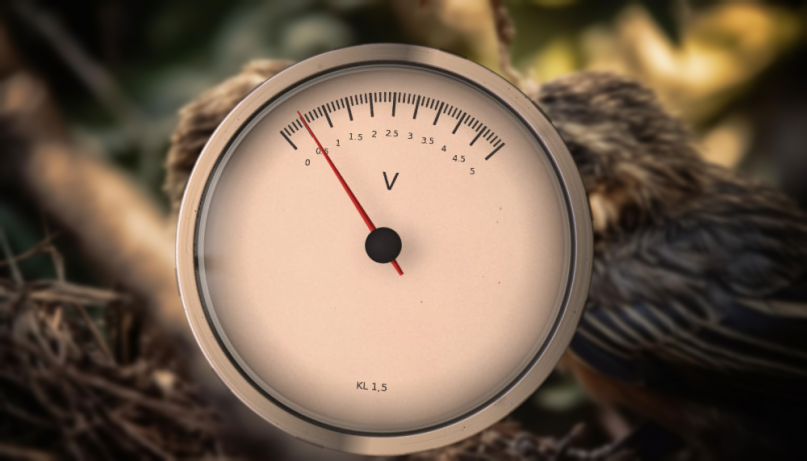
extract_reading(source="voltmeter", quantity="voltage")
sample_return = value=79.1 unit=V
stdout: value=0.5 unit=V
